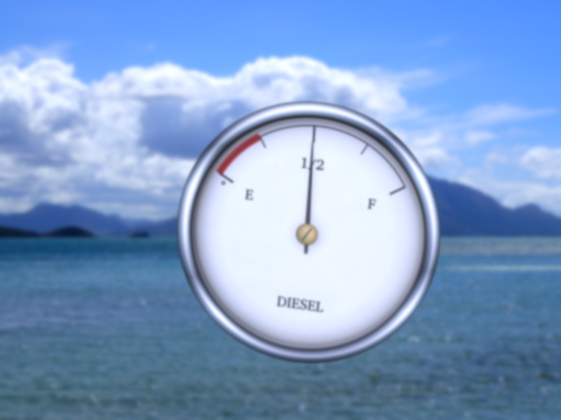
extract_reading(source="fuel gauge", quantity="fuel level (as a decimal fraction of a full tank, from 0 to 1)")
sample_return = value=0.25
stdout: value=0.5
